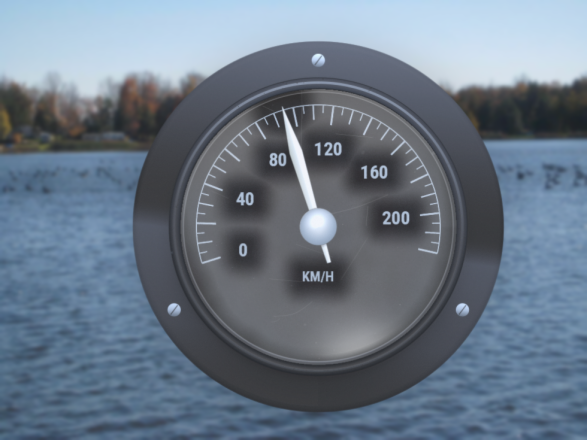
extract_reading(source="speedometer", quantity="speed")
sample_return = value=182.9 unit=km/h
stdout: value=95 unit=km/h
